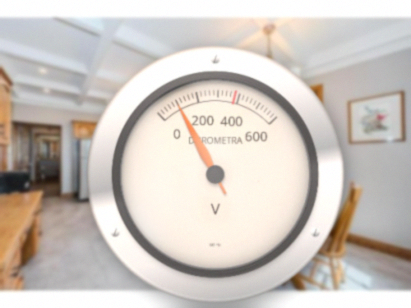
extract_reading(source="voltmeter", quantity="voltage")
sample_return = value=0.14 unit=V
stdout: value=100 unit=V
